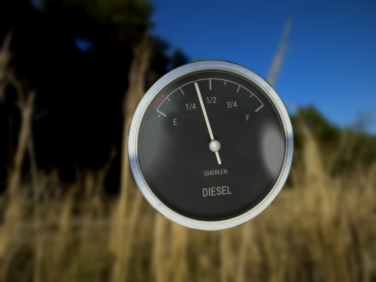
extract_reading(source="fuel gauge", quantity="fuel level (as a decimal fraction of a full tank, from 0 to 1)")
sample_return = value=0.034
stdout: value=0.375
